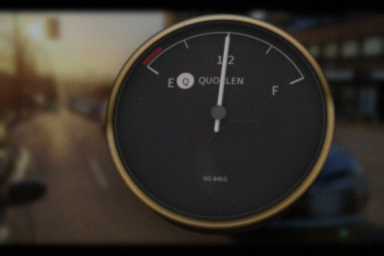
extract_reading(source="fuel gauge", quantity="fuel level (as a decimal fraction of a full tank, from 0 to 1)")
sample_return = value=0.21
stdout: value=0.5
